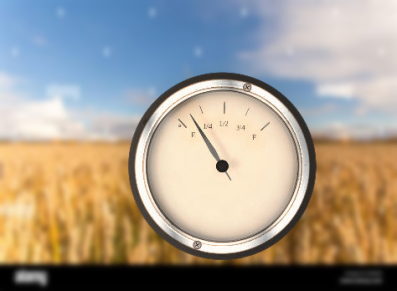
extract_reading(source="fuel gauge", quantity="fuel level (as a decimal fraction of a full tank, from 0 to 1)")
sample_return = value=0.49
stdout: value=0.125
